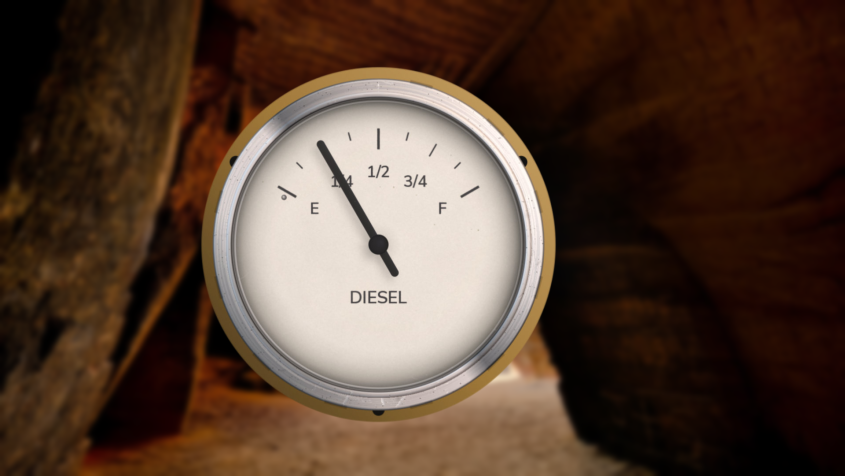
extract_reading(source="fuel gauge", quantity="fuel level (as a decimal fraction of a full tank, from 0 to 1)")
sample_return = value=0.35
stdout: value=0.25
